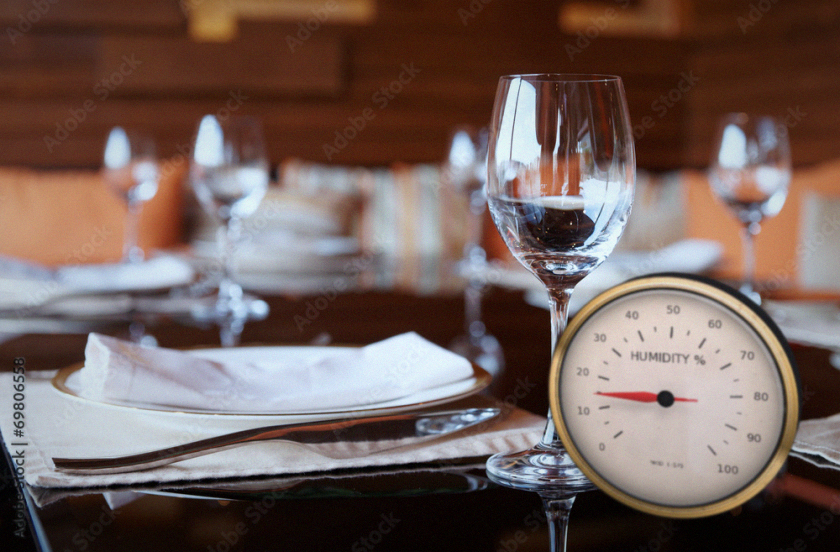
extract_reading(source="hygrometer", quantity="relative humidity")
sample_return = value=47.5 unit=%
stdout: value=15 unit=%
